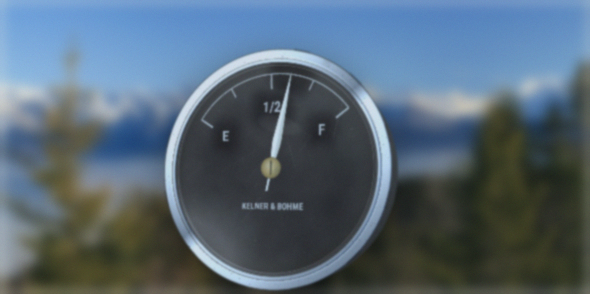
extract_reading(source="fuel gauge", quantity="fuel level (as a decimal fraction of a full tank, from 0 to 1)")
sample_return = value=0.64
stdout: value=0.625
